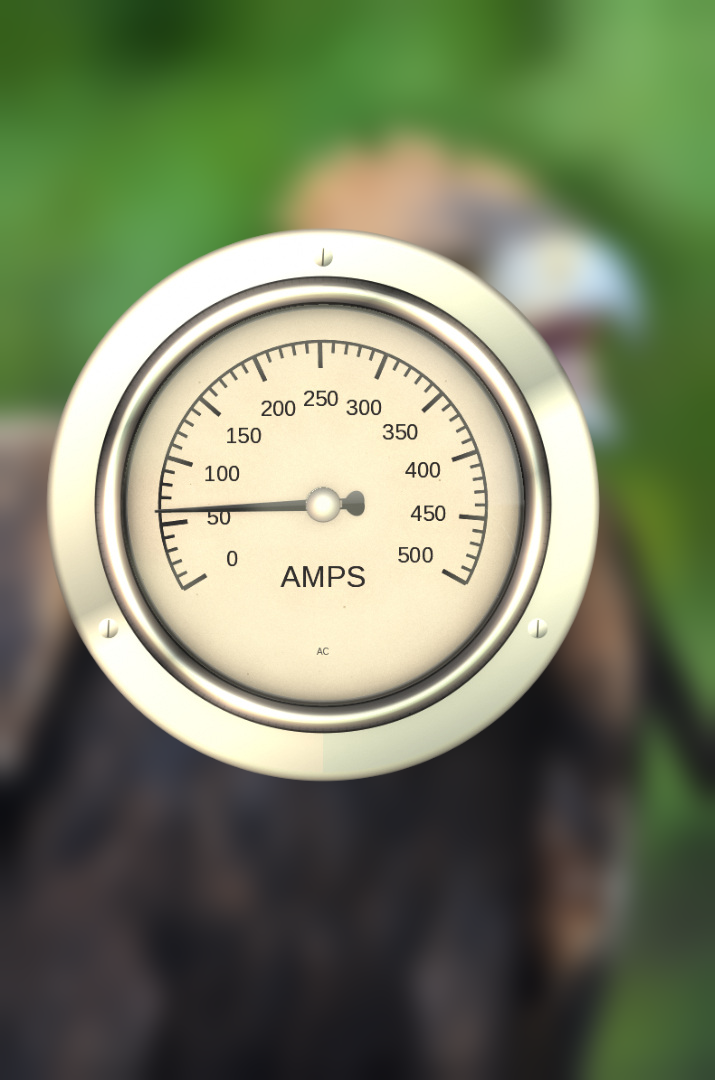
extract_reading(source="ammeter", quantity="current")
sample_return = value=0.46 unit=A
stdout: value=60 unit=A
